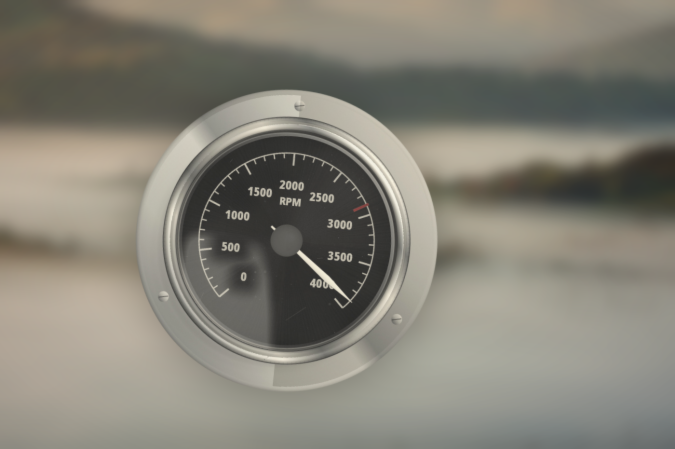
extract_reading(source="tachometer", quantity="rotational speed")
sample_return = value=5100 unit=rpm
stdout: value=3900 unit=rpm
